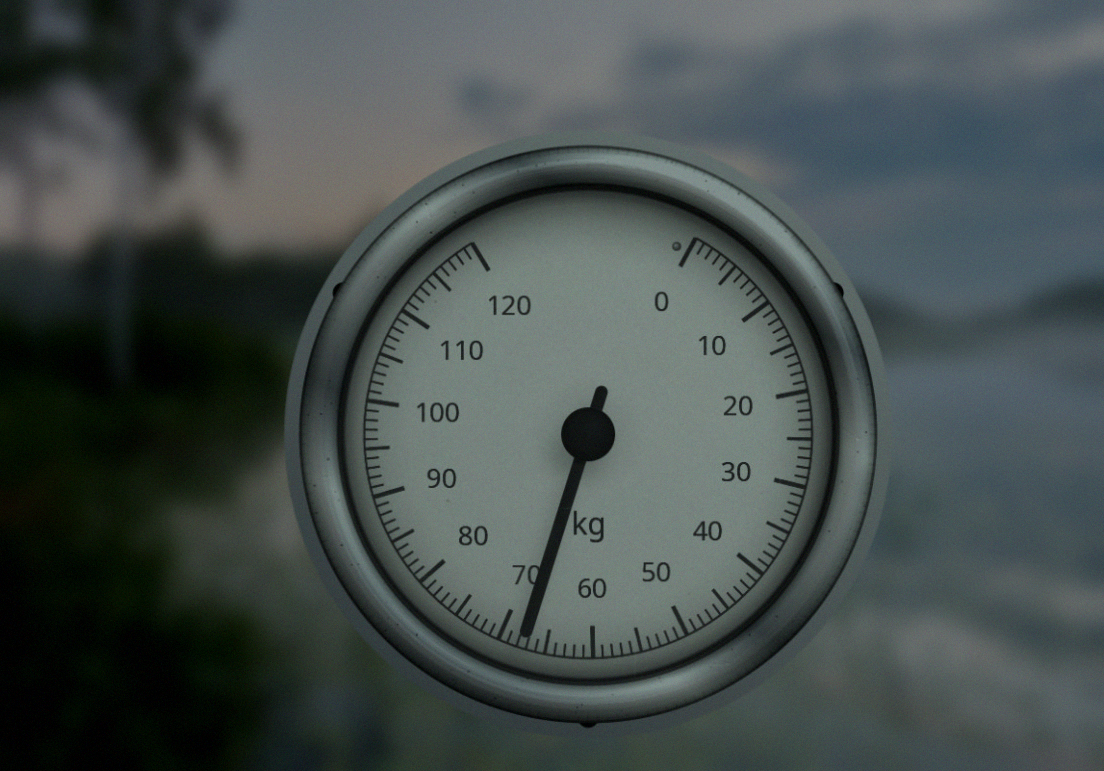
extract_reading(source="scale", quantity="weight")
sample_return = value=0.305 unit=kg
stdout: value=67.5 unit=kg
